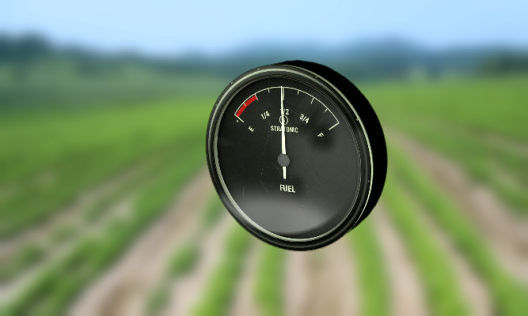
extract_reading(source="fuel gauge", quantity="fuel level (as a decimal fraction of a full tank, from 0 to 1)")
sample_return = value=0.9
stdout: value=0.5
